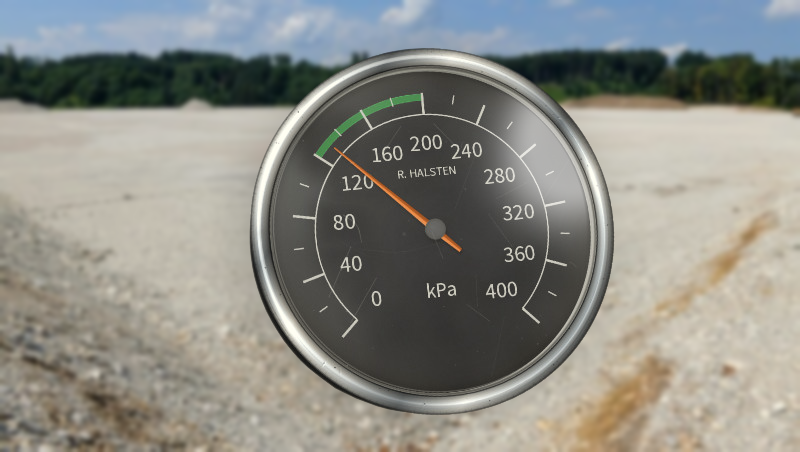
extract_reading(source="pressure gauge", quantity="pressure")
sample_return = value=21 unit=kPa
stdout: value=130 unit=kPa
